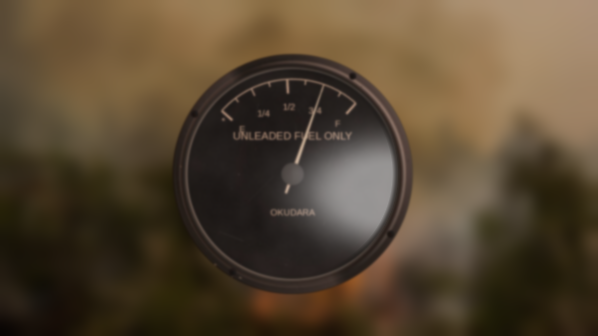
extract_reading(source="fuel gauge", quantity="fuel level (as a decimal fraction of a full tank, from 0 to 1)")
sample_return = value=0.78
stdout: value=0.75
